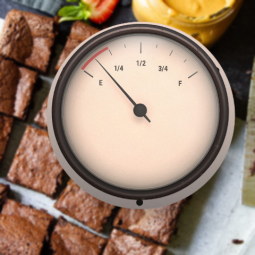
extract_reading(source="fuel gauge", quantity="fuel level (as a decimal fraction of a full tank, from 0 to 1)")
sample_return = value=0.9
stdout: value=0.125
